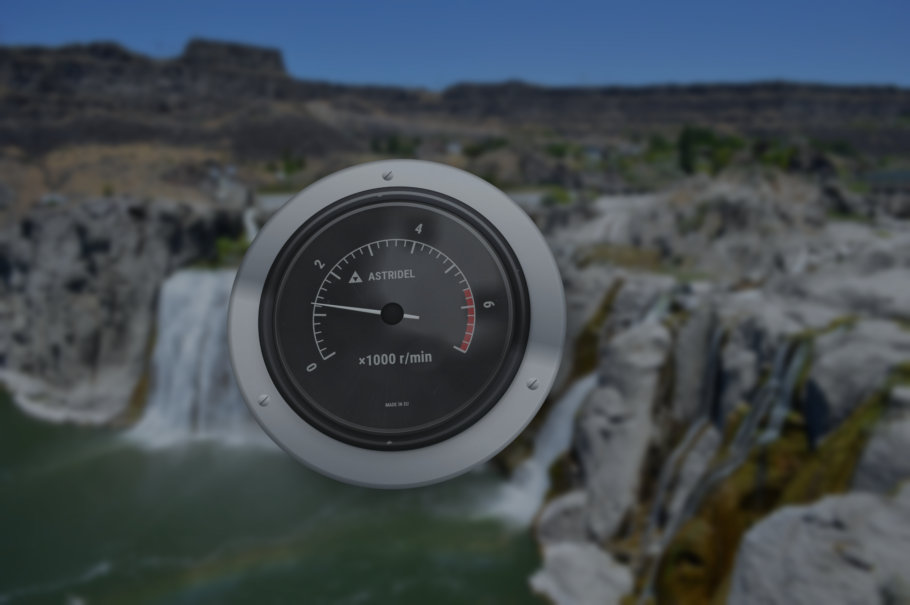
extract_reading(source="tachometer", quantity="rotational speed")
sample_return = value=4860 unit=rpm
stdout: value=1200 unit=rpm
